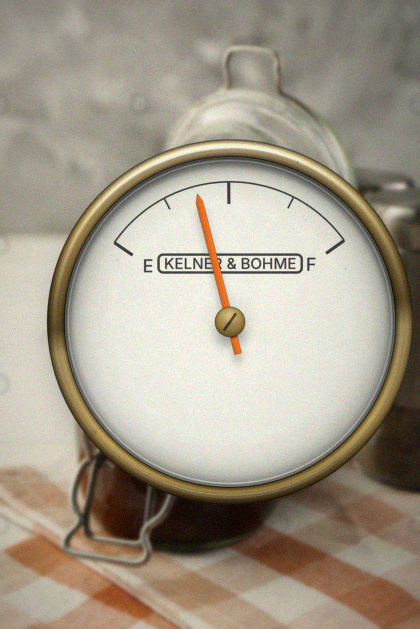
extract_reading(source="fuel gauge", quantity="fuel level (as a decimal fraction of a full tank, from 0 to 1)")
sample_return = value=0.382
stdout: value=0.375
